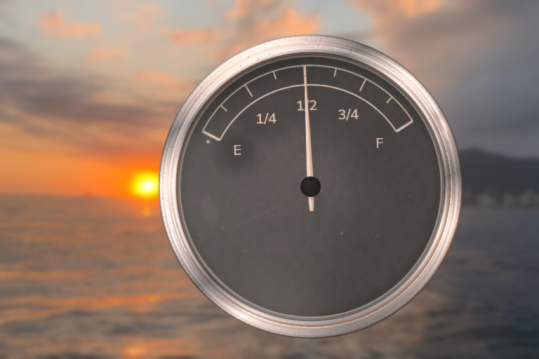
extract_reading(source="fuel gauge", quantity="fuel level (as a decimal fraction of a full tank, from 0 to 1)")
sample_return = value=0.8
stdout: value=0.5
